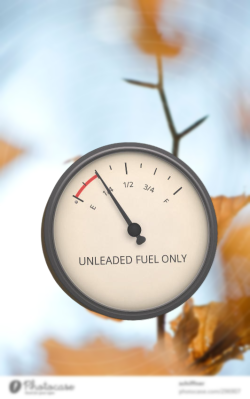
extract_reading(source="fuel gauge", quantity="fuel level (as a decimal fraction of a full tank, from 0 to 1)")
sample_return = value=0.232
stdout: value=0.25
